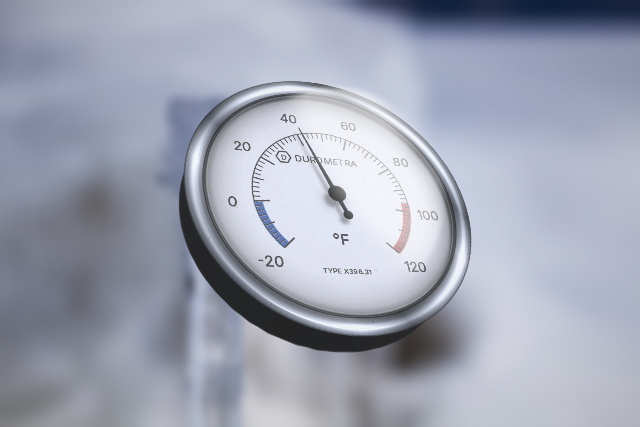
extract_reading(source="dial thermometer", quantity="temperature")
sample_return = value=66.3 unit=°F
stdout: value=40 unit=°F
